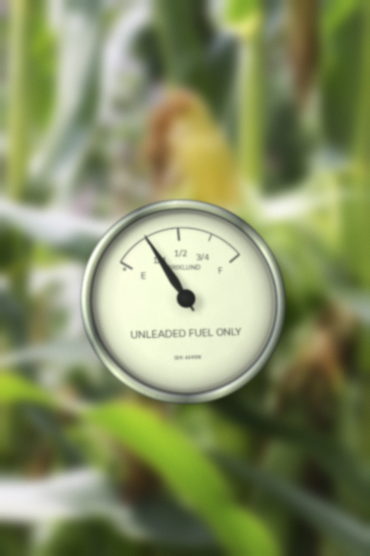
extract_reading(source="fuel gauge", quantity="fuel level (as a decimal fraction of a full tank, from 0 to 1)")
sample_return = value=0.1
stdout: value=0.25
